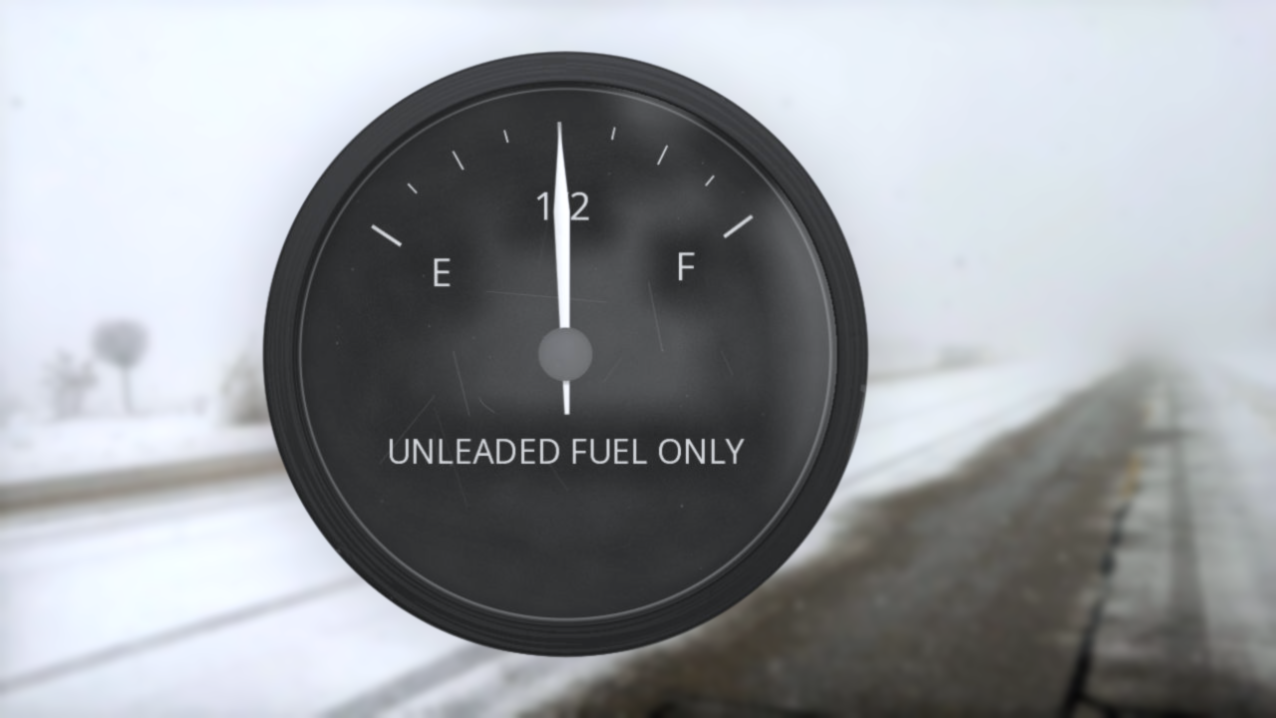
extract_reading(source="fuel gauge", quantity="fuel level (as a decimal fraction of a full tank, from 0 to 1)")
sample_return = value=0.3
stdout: value=0.5
